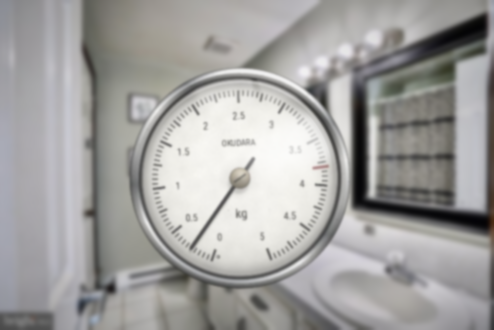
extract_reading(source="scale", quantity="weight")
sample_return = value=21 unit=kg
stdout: value=0.25 unit=kg
